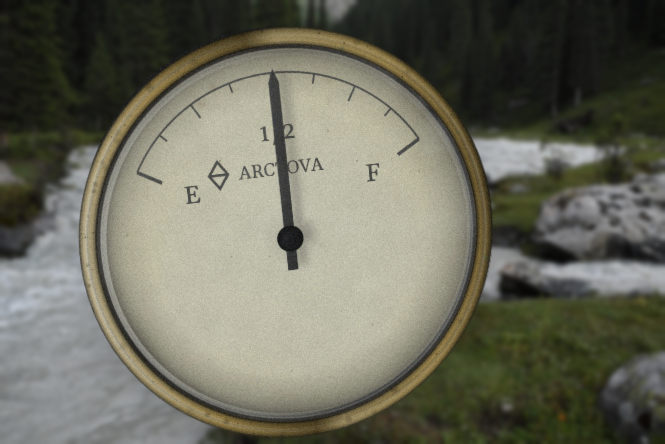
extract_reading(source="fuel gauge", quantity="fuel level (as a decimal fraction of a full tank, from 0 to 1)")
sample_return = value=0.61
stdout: value=0.5
